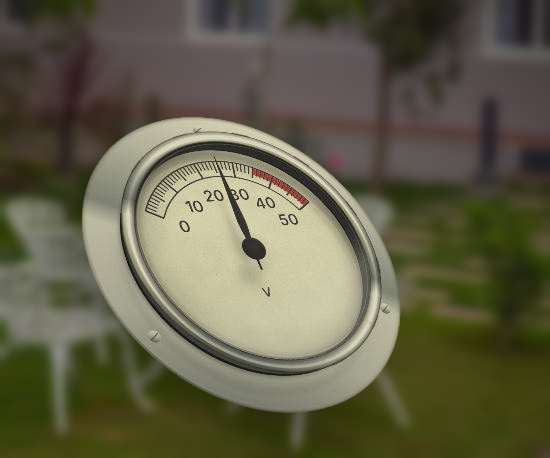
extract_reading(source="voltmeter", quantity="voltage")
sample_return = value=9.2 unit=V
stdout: value=25 unit=V
